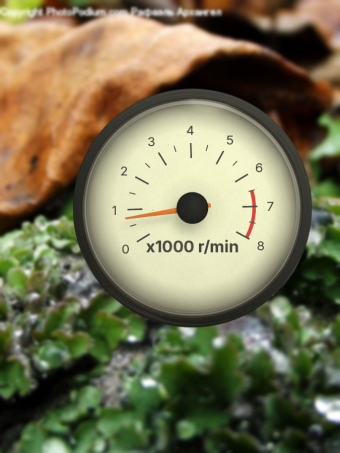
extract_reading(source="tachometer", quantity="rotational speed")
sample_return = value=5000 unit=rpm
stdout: value=750 unit=rpm
